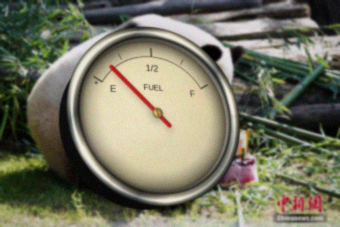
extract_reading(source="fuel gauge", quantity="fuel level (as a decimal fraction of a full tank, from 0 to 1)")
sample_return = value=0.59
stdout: value=0.125
